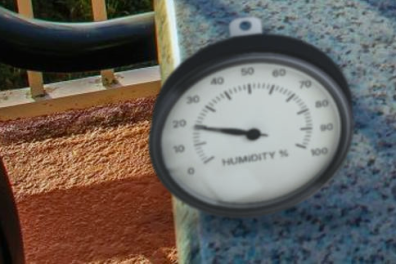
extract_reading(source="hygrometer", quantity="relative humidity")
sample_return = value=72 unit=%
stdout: value=20 unit=%
